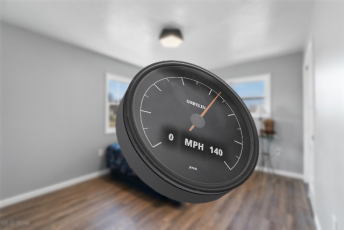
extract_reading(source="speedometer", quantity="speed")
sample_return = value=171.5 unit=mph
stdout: value=85 unit=mph
